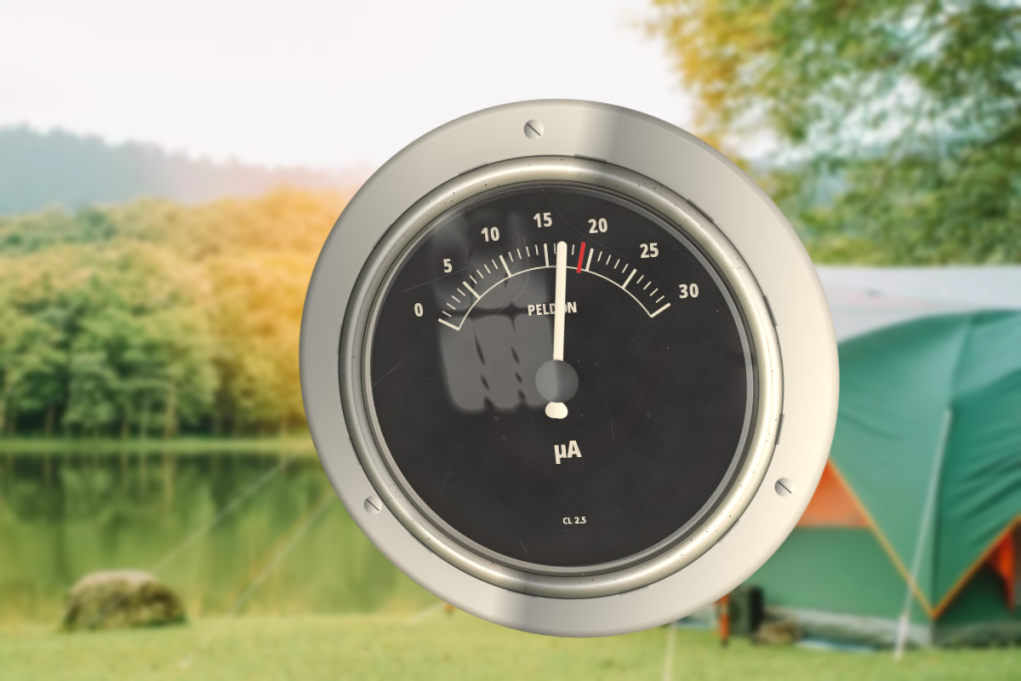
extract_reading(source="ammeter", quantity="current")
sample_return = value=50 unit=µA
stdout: value=17 unit=µA
